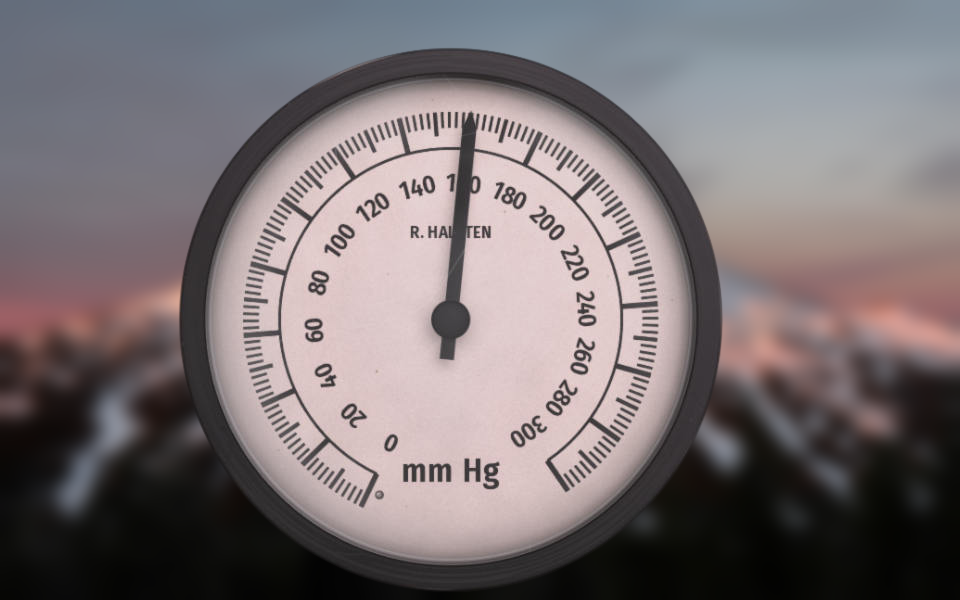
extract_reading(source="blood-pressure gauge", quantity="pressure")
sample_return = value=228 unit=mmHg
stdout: value=160 unit=mmHg
